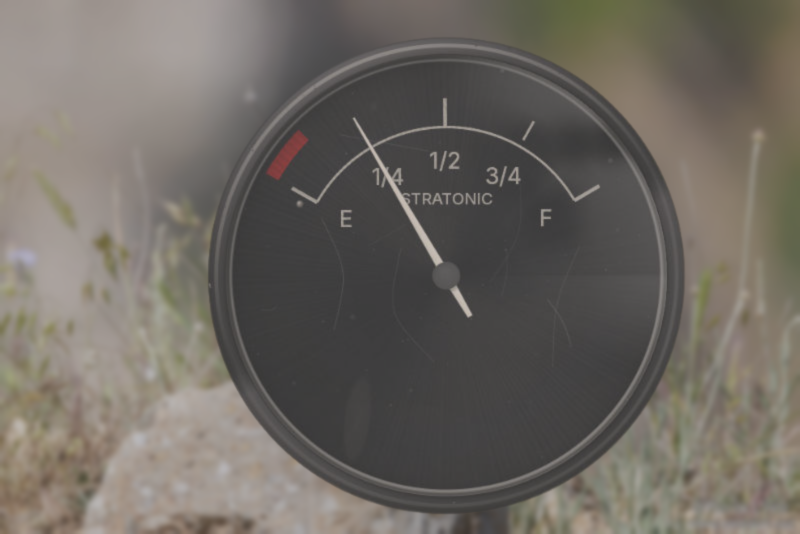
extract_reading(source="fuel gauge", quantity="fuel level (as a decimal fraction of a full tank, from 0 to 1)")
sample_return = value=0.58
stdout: value=0.25
